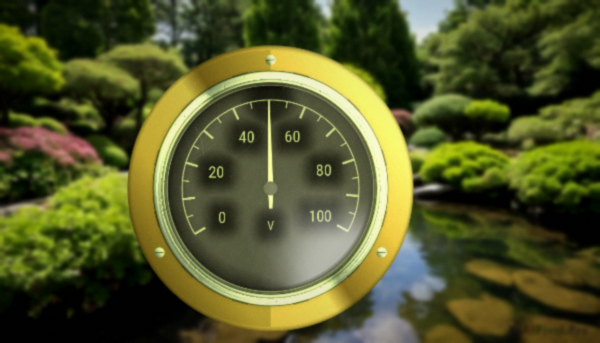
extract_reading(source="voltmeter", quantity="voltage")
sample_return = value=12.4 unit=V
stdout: value=50 unit=V
